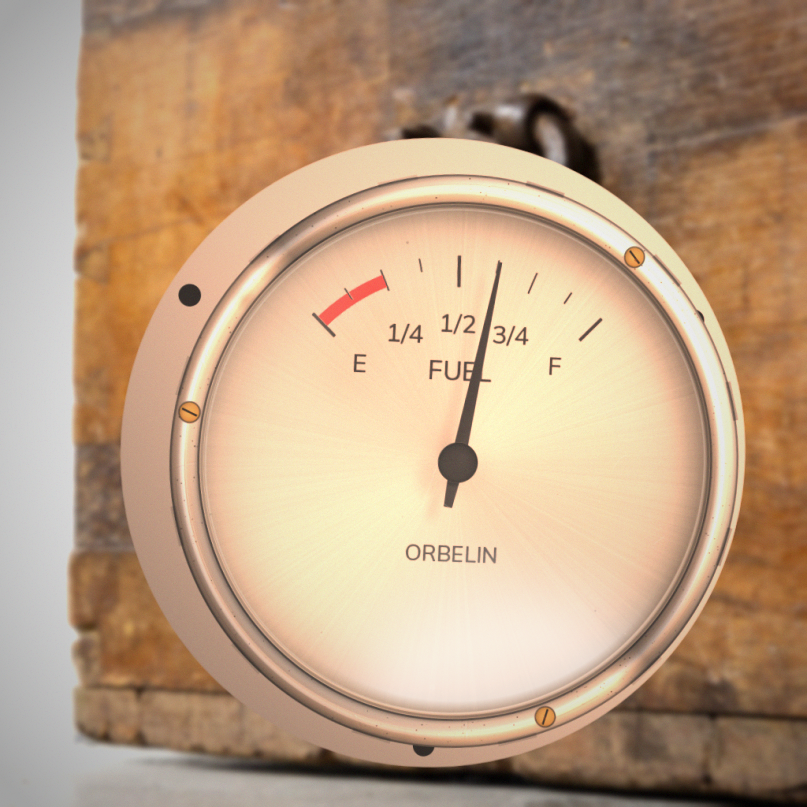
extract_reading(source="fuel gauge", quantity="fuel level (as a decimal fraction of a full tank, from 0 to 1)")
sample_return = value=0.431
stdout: value=0.625
